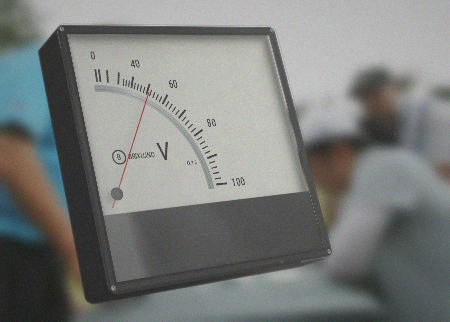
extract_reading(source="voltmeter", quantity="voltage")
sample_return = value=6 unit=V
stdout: value=50 unit=V
